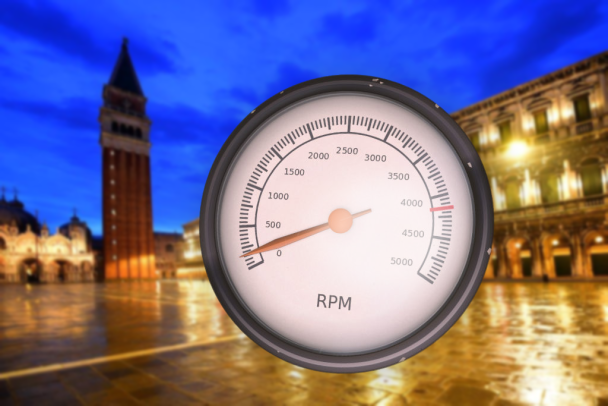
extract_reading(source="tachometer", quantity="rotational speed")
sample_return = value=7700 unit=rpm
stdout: value=150 unit=rpm
